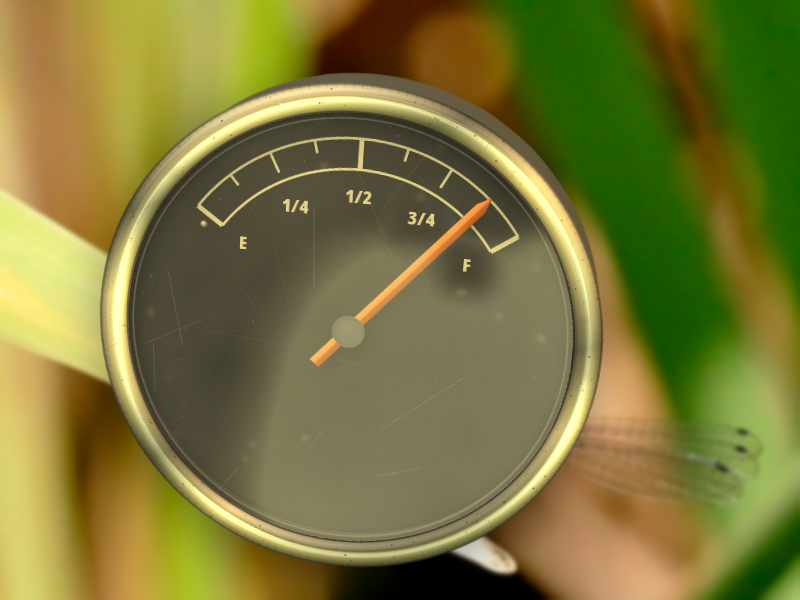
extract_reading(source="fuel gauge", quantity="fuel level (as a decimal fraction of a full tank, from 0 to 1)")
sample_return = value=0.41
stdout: value=0.875
